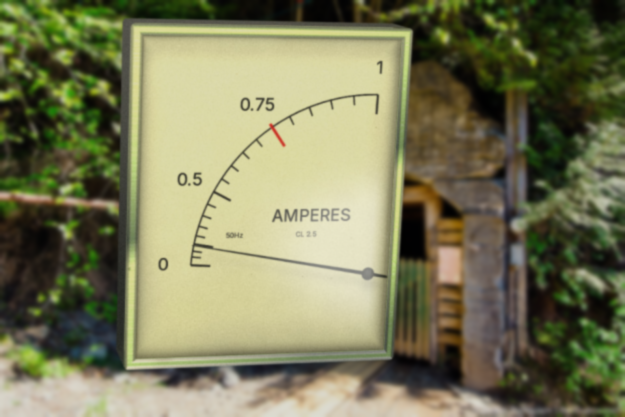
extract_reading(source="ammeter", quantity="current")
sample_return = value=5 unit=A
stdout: value=0.25 unit=A
